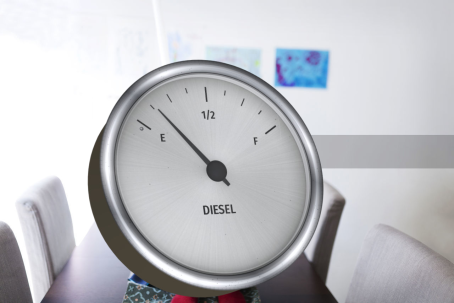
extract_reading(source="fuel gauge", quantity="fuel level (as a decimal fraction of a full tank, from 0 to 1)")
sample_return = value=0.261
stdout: value=0.125
